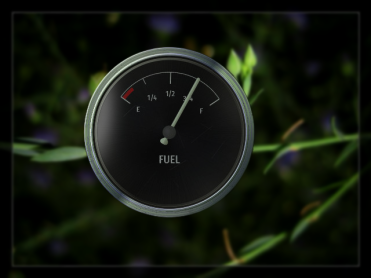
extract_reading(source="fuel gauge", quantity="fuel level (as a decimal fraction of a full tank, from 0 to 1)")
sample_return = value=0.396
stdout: value=0.75
